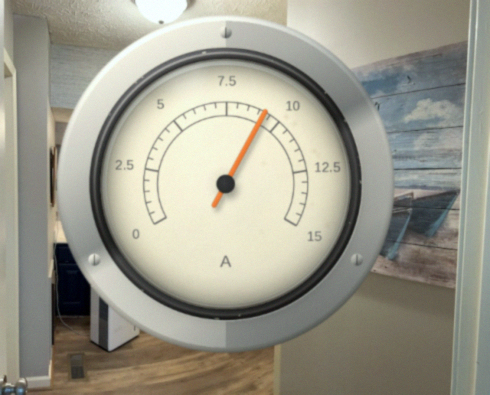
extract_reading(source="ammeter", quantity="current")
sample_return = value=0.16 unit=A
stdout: value=9.25 unit=A
